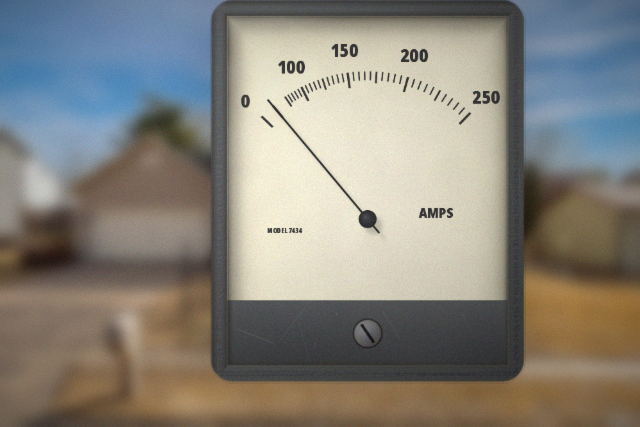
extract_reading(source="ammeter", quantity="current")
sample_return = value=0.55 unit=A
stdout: value=50 unit=A
